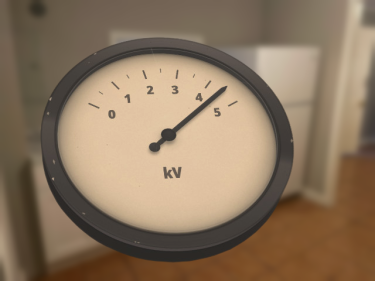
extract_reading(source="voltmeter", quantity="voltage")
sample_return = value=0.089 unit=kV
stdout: value=4.5 unit=kV
